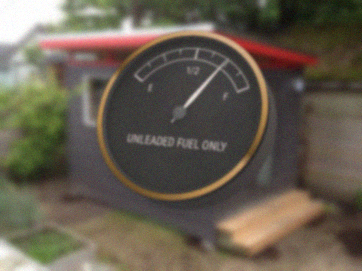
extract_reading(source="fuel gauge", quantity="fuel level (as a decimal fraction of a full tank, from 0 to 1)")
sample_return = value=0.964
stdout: value=0.75
